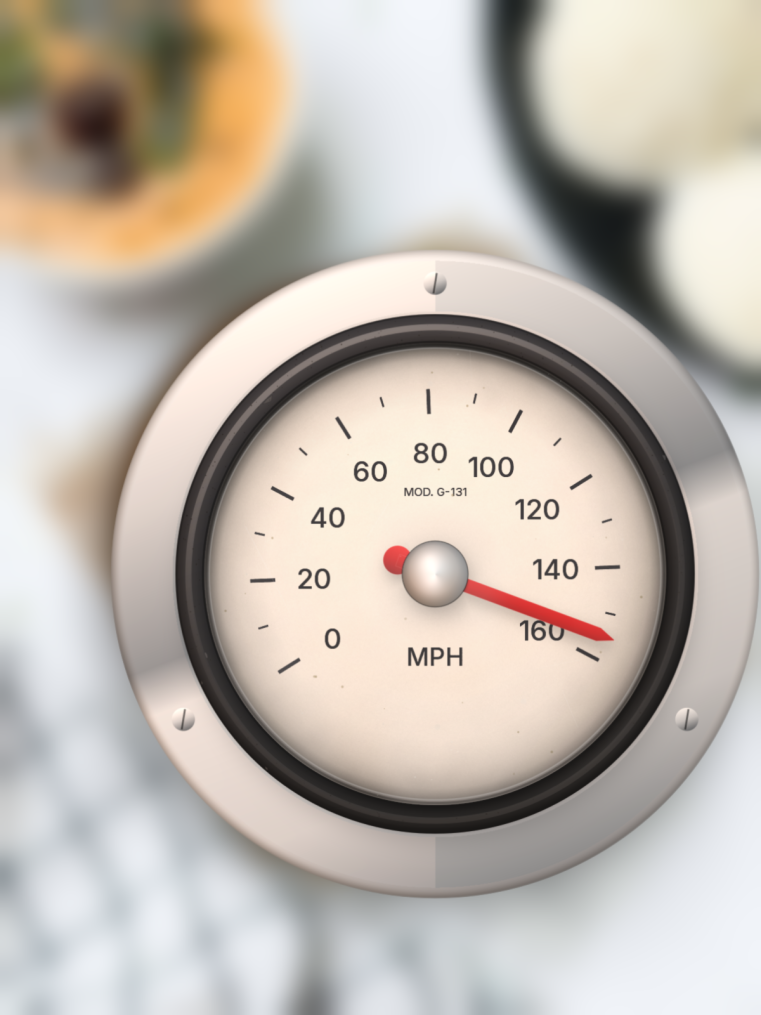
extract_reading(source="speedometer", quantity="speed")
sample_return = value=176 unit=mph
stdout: value=155 unit=mph
